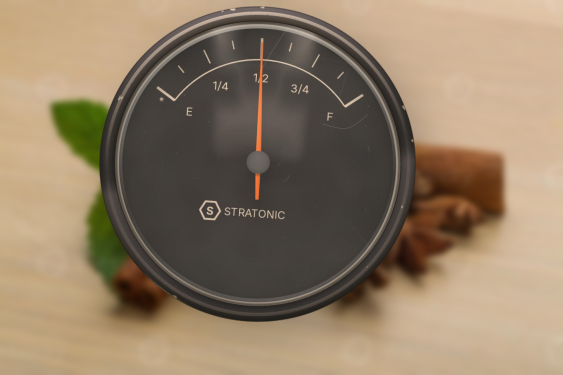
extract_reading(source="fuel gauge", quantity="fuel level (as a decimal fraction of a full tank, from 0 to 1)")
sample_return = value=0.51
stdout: value=0.5
